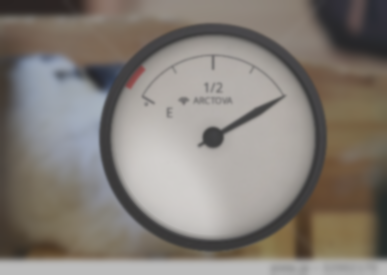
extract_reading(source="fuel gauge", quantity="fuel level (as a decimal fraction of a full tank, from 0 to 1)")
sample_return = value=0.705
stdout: value=1
